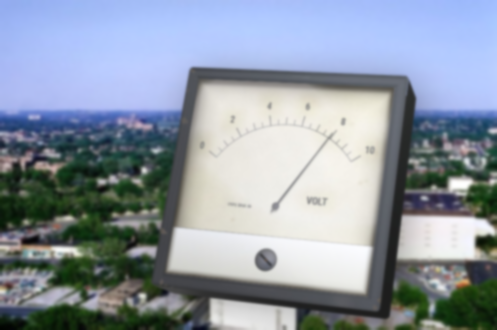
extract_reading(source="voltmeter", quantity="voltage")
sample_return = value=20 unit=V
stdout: value=8 unit=V
